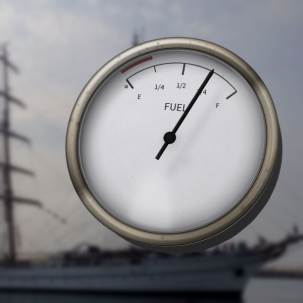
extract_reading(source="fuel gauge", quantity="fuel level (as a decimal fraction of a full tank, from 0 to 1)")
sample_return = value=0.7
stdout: value=0.75
